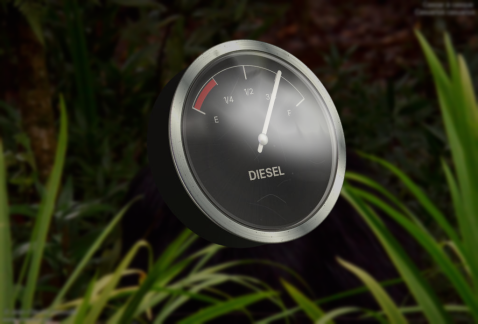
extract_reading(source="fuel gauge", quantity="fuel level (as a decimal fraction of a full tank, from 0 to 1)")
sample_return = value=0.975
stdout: value=0.75
